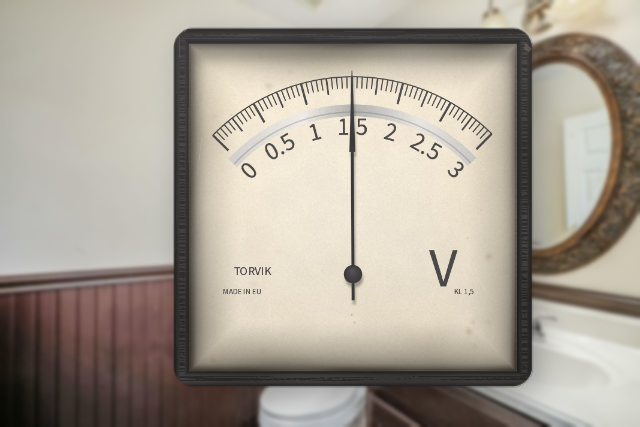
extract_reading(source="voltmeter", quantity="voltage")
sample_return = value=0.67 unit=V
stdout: value=1.5 unit=V
